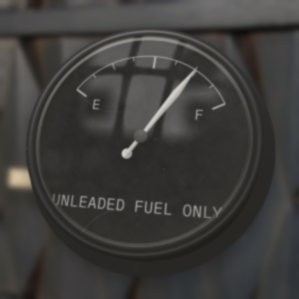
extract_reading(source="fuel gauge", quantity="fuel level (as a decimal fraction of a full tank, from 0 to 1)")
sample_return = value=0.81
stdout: value=0.75
